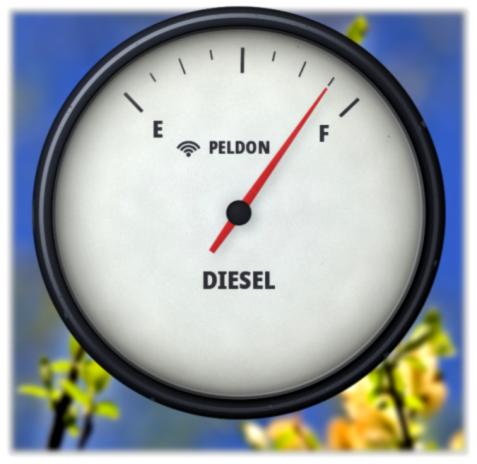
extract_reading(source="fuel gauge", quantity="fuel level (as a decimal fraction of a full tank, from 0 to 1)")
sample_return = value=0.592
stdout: value=0.875
